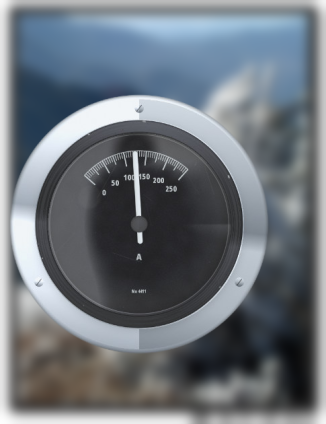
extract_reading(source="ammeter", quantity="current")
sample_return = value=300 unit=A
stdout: value=125 unit=A
